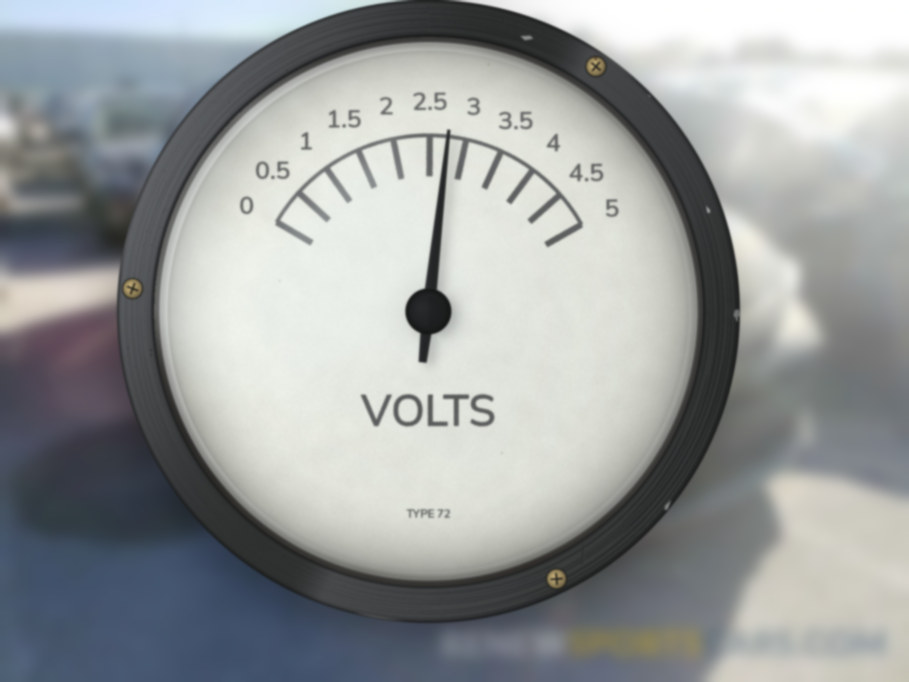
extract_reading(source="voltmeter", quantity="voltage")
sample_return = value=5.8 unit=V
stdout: value=2.75 unit=V
